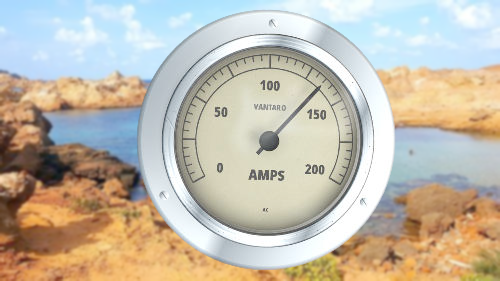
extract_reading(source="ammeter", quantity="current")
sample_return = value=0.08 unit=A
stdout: value=135 unit=A
